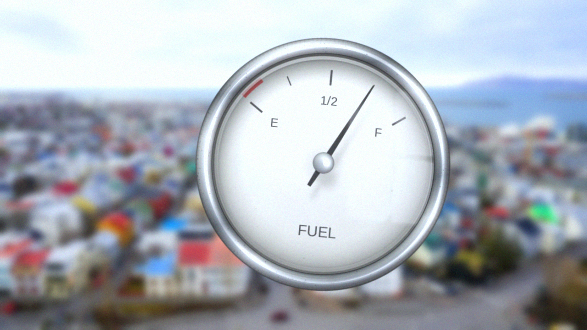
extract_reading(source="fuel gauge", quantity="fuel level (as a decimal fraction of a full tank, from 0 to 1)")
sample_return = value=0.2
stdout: value=0.75
